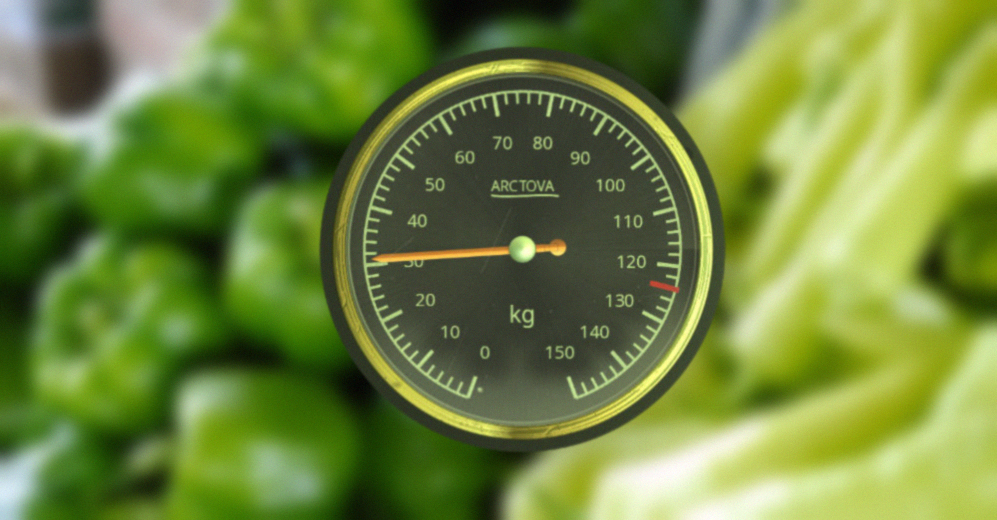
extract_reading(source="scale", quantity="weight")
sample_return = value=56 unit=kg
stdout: value=31 unit=kg
